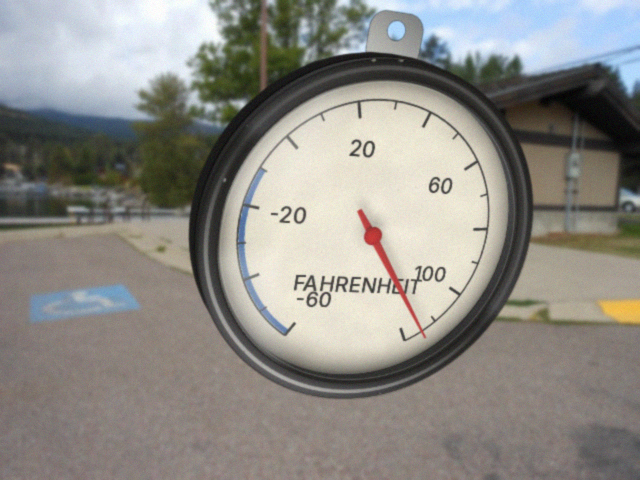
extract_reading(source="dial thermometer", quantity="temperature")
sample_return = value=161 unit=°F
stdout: value=115 unit=°F
